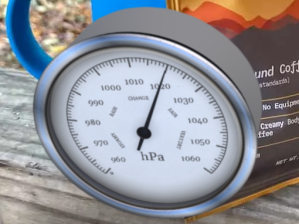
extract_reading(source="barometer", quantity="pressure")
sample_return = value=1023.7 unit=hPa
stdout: value=1020 unit=hPa
